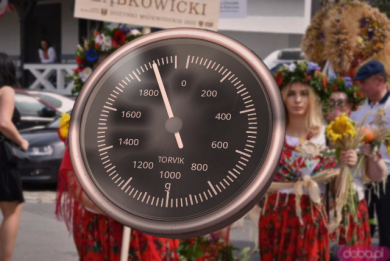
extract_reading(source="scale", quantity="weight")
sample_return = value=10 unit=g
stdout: value=1900 unit=g
